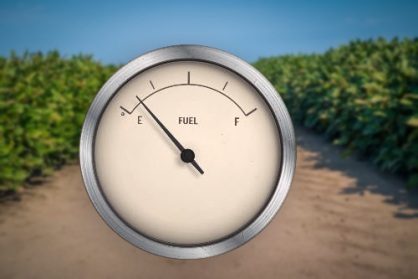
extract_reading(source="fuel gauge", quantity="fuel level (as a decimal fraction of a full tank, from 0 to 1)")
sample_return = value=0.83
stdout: value=0.125
